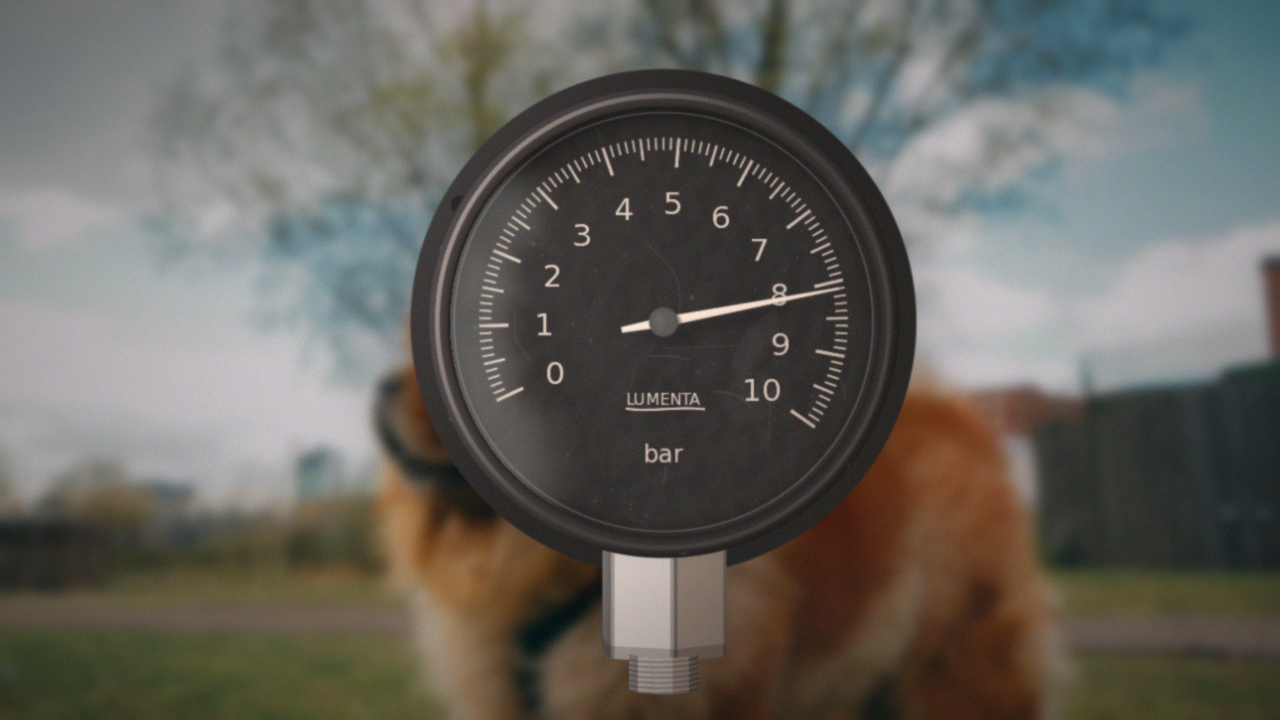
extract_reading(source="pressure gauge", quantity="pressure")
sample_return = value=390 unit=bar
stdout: value=8.1 unit=bar
